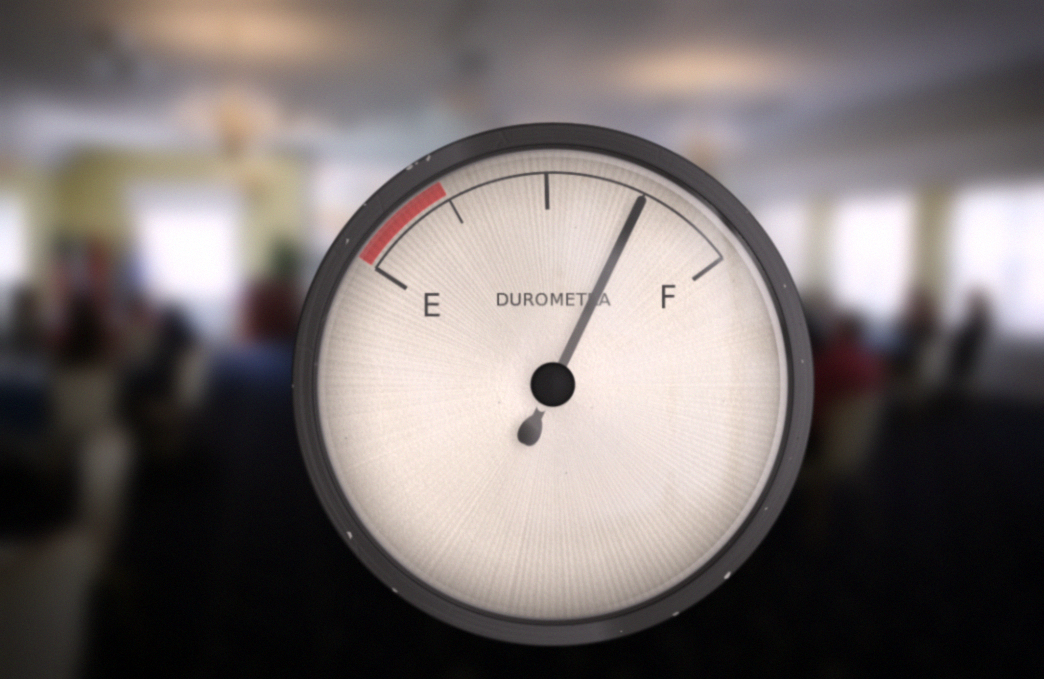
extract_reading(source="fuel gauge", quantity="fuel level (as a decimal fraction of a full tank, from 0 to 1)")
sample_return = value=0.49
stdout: value=0.75
